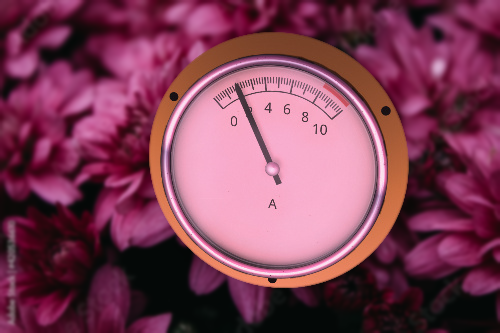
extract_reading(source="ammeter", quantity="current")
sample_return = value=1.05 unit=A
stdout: value=2 unit=A
